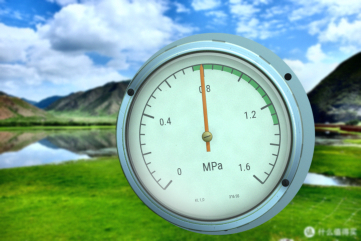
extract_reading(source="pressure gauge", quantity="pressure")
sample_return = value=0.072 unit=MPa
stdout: value=0.8 unit=MPa
